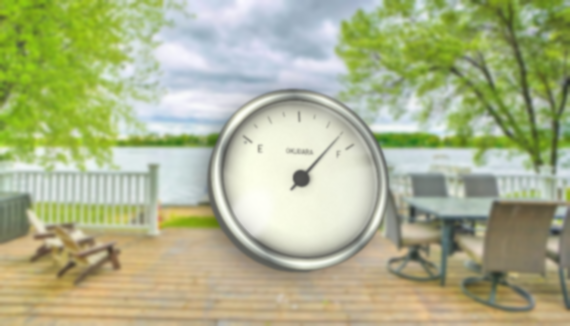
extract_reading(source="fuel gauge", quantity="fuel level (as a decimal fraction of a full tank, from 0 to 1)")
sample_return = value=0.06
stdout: value=0.875
